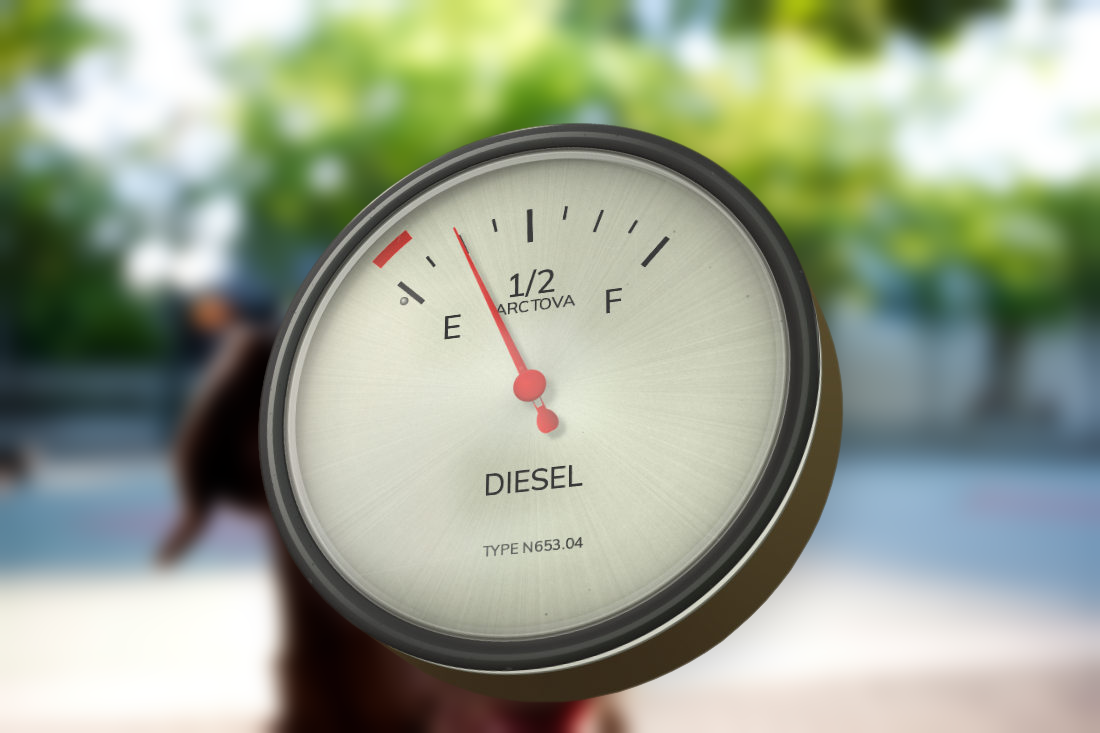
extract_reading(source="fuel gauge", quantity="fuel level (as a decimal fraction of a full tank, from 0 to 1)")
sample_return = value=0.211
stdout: value=0.25
